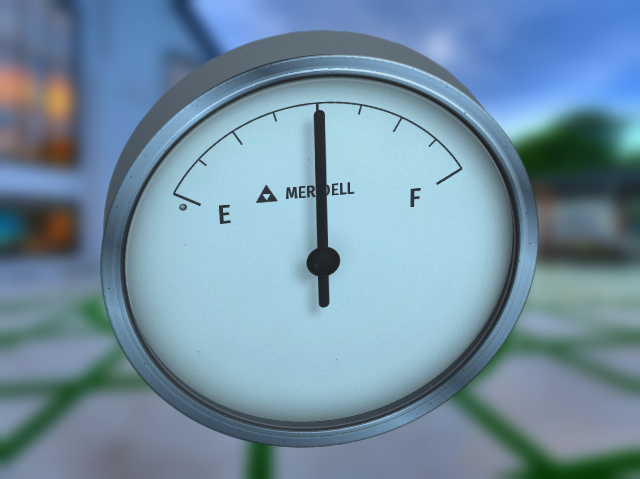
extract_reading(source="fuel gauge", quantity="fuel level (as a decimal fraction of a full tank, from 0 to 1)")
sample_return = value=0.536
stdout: value=0.5
